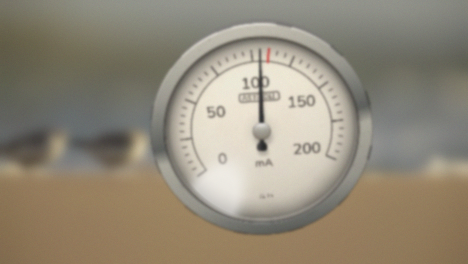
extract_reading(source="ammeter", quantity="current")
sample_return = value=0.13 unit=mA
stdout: value=105 unit=mA
